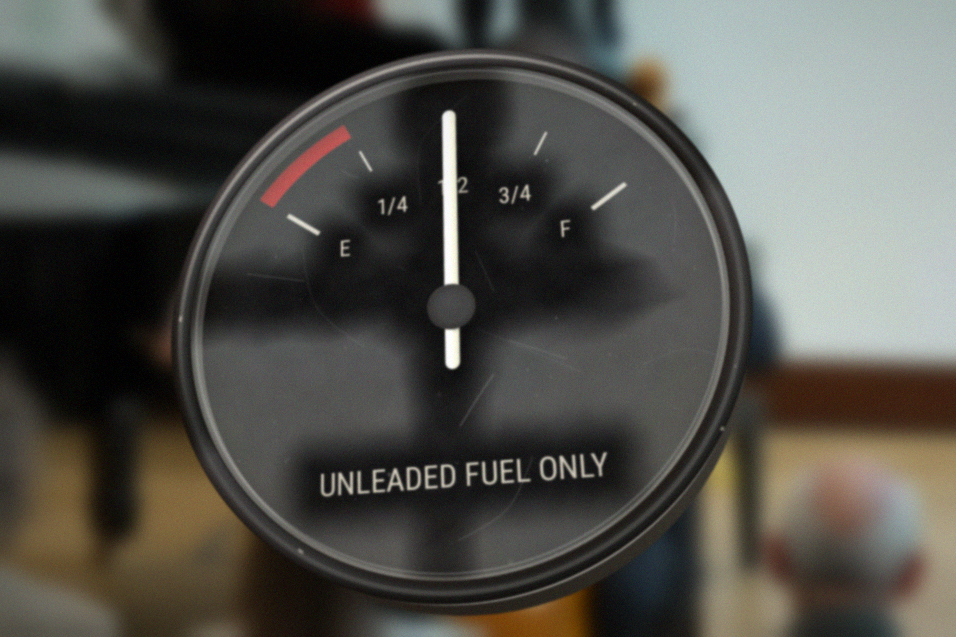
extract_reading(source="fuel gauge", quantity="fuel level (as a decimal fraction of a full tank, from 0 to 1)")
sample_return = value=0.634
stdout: value=0.5
